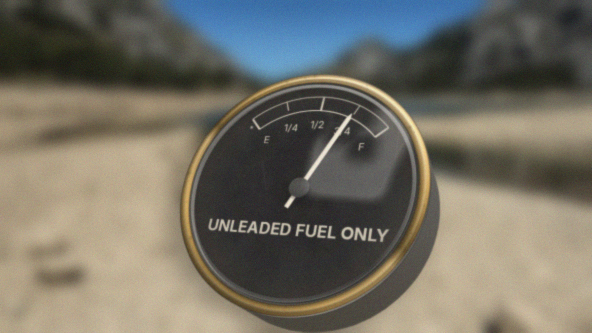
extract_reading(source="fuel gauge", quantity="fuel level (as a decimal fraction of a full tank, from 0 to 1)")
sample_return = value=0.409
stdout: value=0.75
